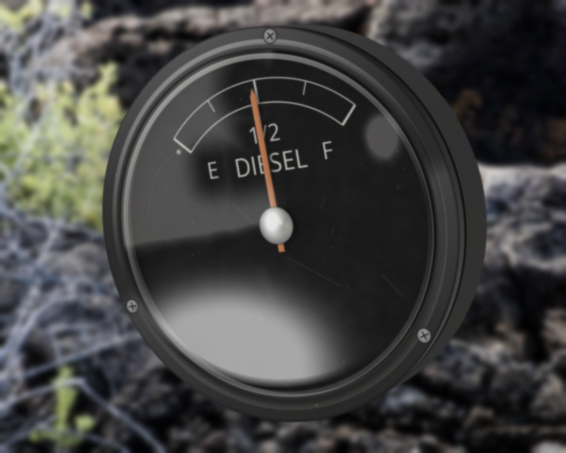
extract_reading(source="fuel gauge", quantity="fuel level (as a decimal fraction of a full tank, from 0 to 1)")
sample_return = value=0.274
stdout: value=0.5
